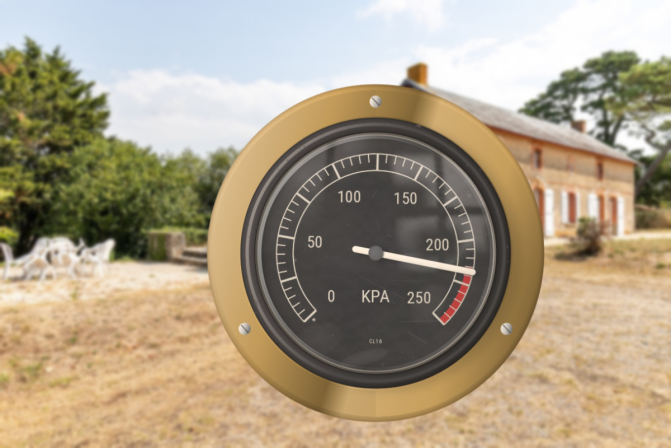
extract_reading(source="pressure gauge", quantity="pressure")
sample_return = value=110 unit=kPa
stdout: value=217.5 unit=kPa
